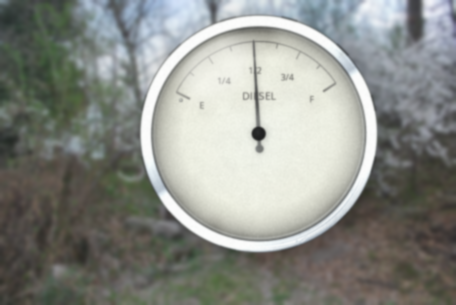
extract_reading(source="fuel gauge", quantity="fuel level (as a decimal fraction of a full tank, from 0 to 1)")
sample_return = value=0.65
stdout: value=0.5
